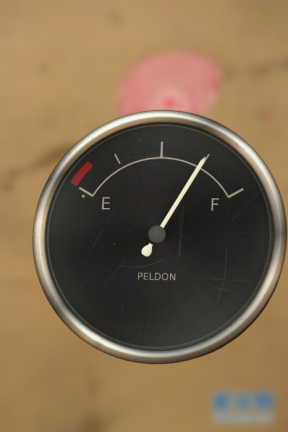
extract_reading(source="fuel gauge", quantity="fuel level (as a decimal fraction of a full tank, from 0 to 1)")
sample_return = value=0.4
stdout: value=0.75
